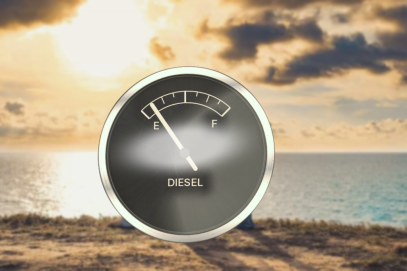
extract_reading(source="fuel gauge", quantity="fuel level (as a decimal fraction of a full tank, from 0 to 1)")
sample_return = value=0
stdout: value=0.125
